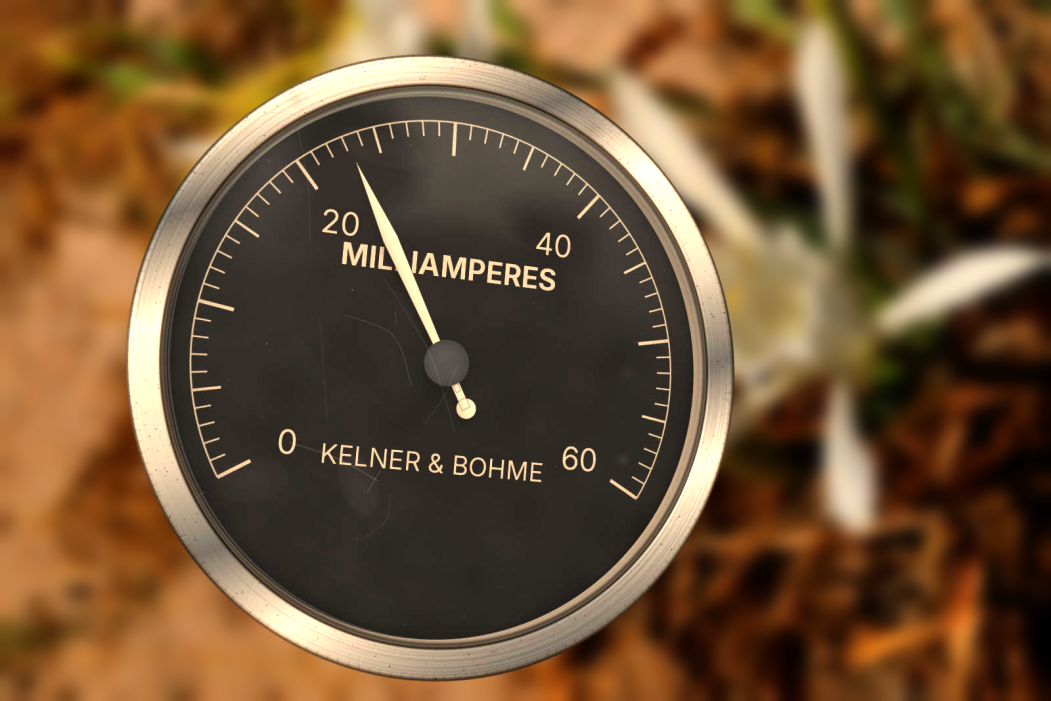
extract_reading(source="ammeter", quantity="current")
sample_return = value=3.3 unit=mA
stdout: value=23 unit=mA
